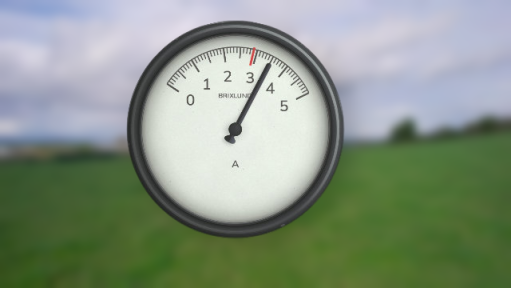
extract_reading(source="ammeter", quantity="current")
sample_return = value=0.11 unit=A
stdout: value=3.5 unit=A
